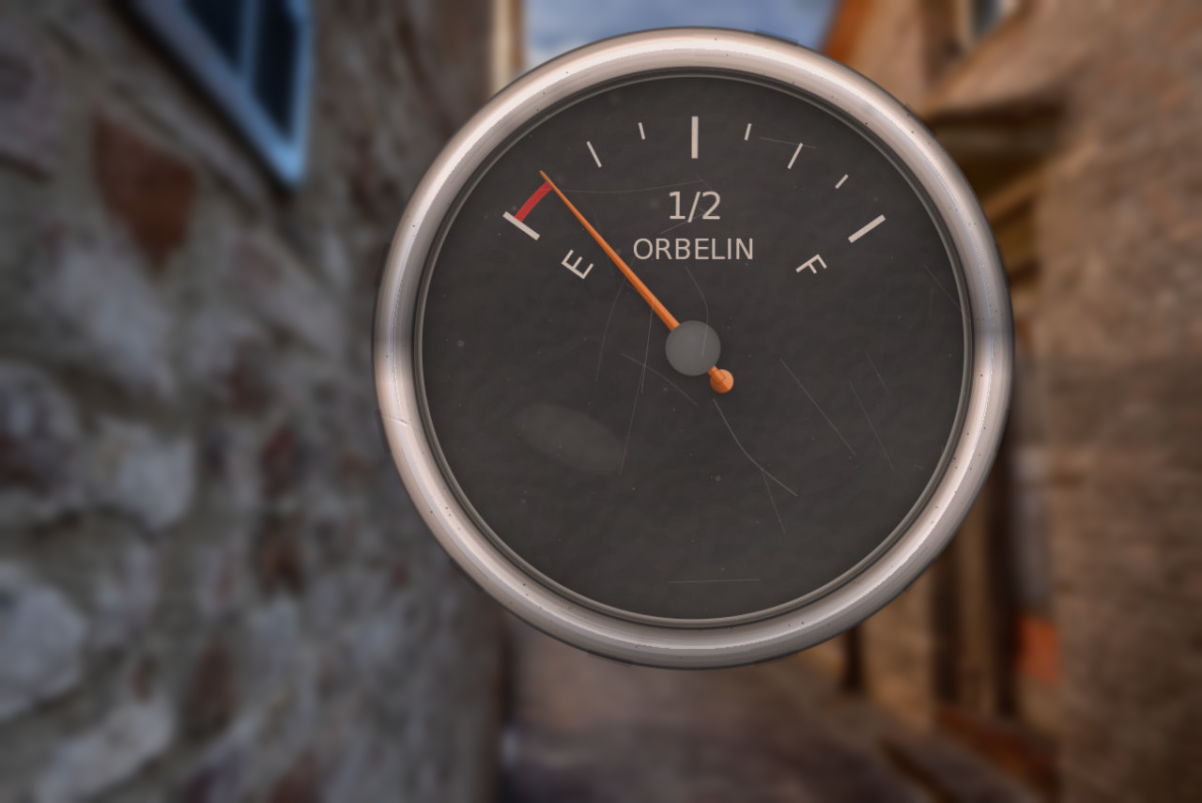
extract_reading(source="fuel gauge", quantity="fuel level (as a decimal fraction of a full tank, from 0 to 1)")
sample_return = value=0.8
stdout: value=0.125
